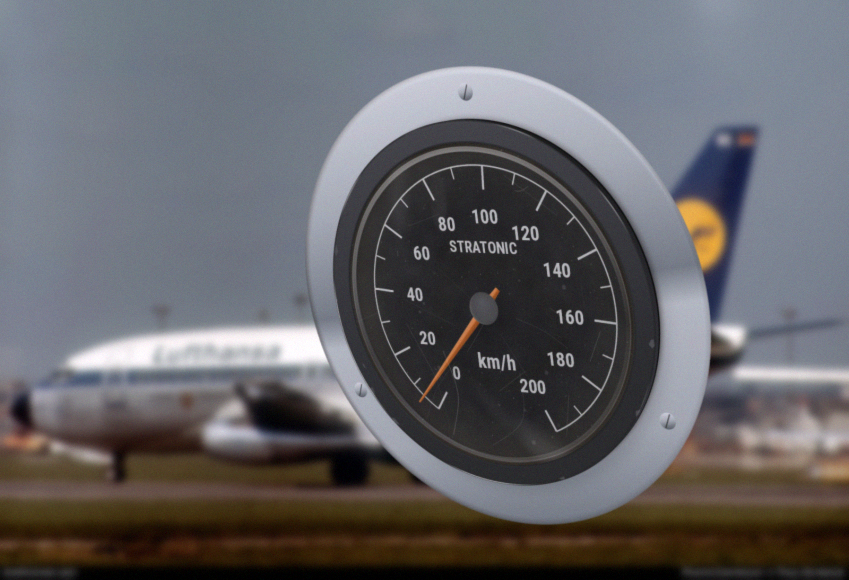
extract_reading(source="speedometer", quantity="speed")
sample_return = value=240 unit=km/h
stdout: value=5 unit=km/h
